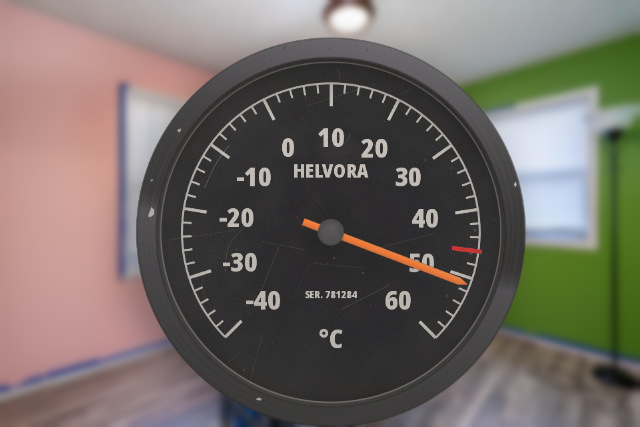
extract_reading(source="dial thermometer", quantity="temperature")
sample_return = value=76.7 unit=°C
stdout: value=51 unit=°C
